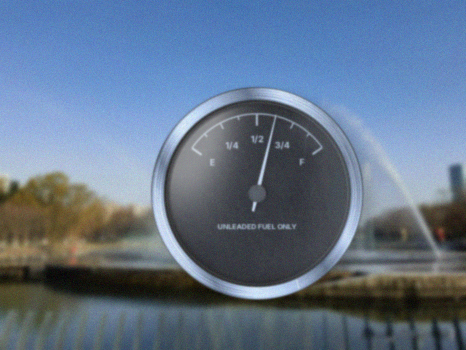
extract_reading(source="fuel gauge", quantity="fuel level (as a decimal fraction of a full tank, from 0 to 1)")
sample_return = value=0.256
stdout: value=0.625
